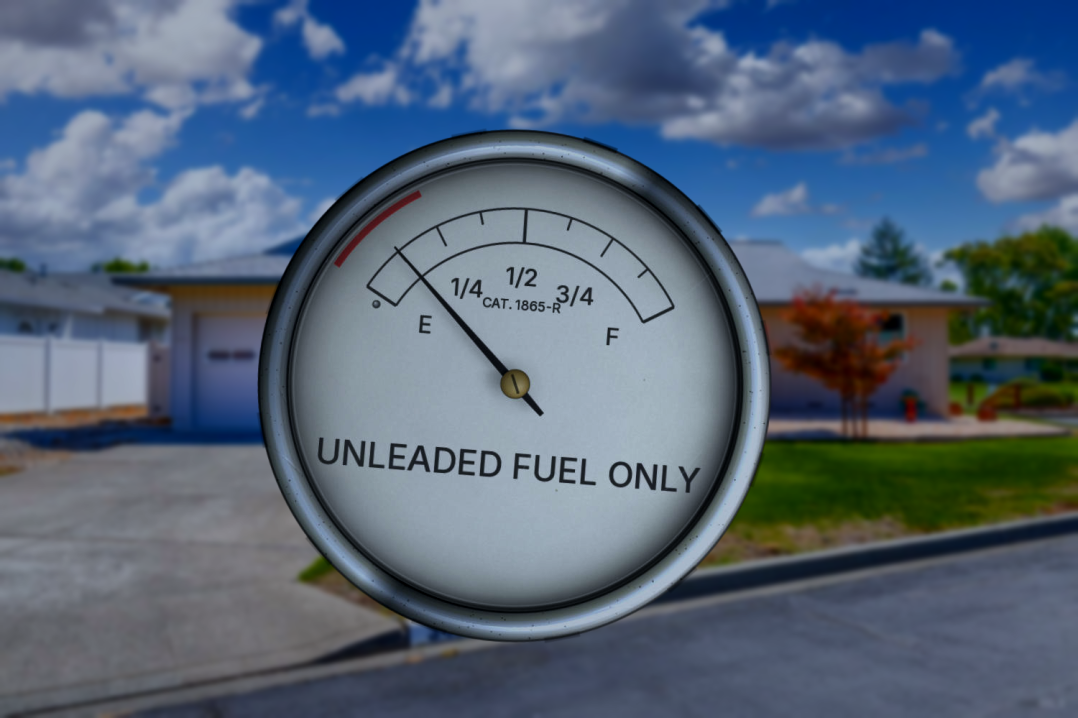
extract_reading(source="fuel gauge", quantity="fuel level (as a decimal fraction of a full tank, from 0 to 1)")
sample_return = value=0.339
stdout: value=0.125
